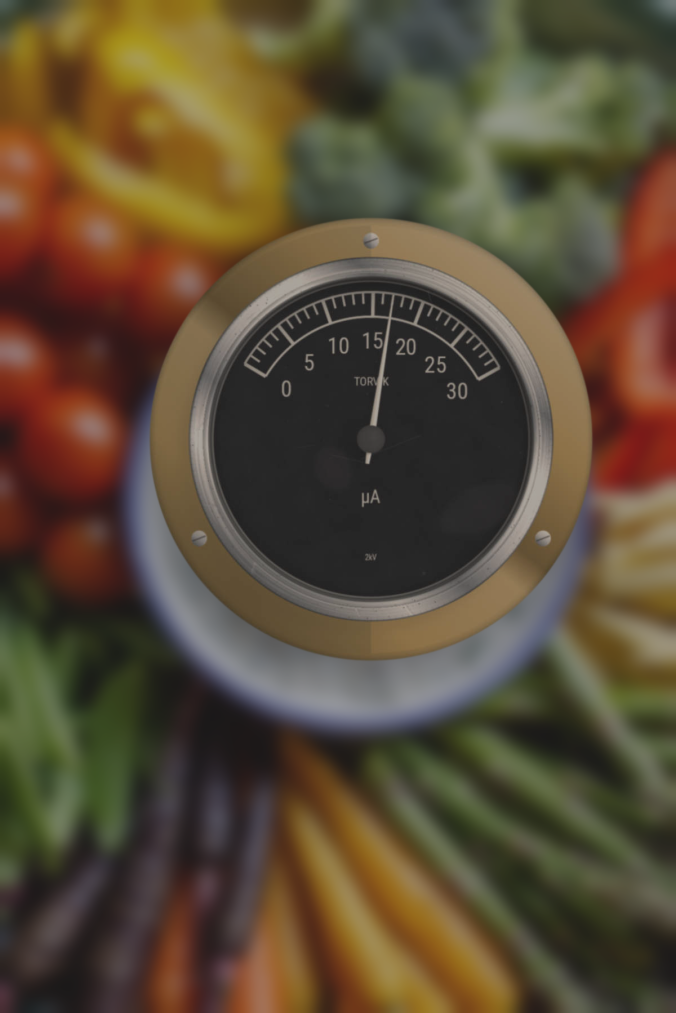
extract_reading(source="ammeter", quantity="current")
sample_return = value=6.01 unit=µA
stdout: value=17 unit=µA
